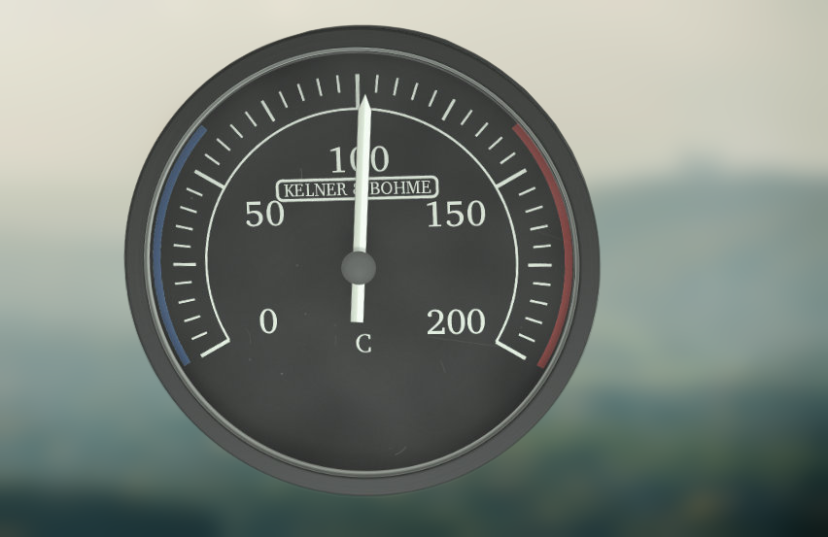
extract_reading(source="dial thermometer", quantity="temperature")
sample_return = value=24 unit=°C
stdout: value=102.5 unit=°C
